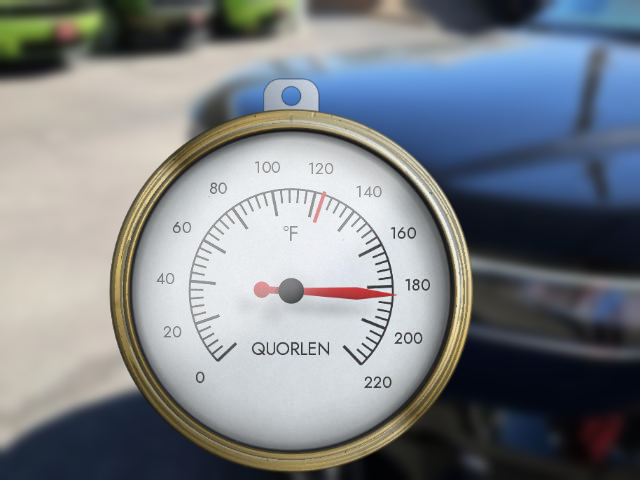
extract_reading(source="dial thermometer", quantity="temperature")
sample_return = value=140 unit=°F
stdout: value=184 unit=°F
